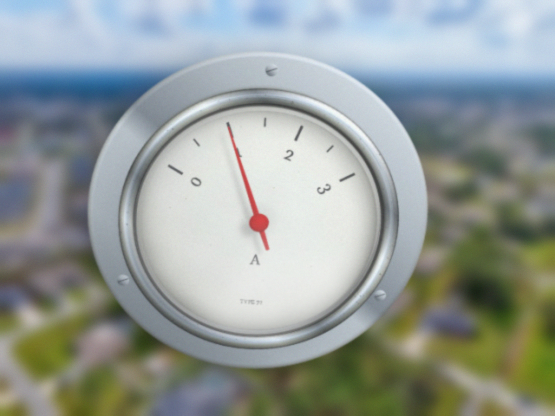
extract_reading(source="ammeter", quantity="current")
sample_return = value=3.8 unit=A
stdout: value=1 unit=A
